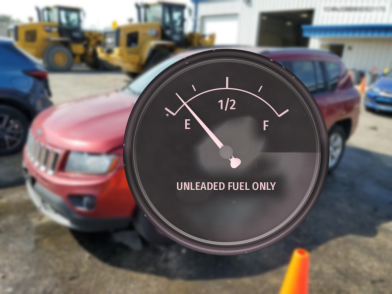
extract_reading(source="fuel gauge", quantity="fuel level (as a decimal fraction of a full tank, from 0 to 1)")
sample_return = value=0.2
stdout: value=0.125
